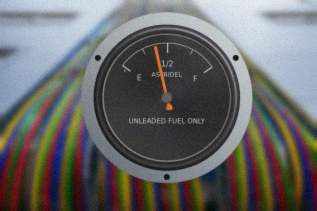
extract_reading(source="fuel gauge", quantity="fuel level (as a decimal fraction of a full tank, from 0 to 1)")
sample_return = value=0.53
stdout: value=0.375
